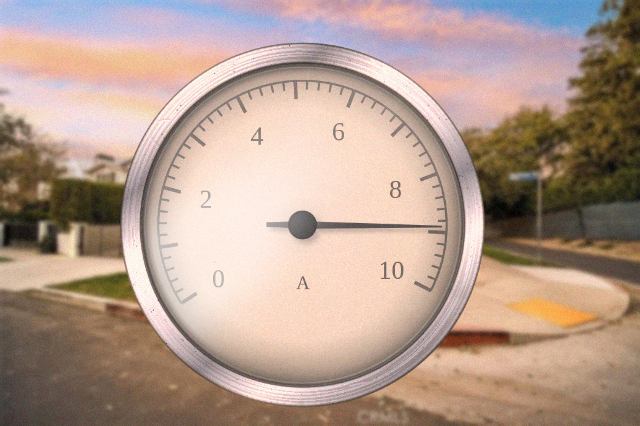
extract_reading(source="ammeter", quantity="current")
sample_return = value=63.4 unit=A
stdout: value=8.9 unit=A
